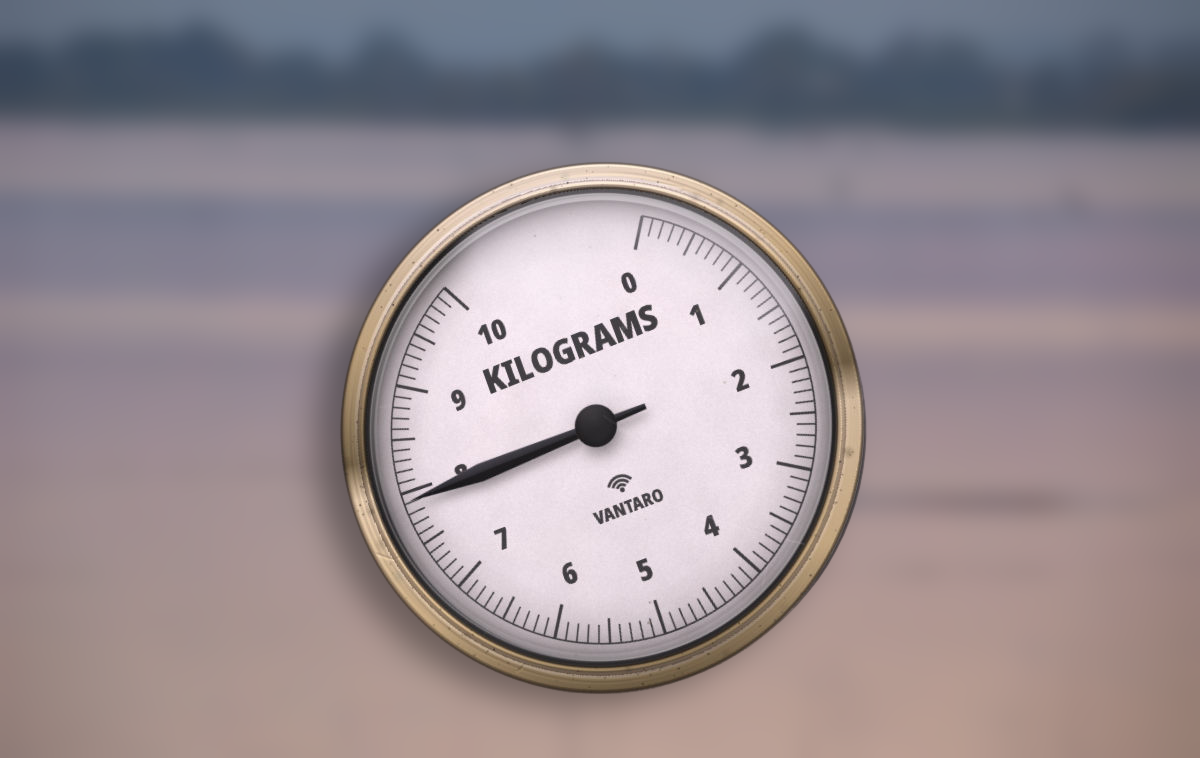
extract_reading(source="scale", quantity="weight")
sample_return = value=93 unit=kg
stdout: value=7.9 unit=kg
